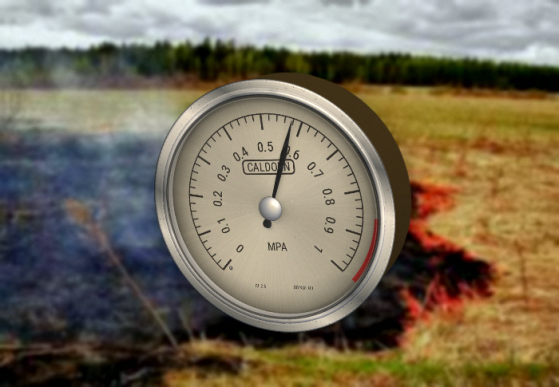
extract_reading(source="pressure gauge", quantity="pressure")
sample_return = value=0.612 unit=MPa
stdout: value=0.58 unit=MPa
